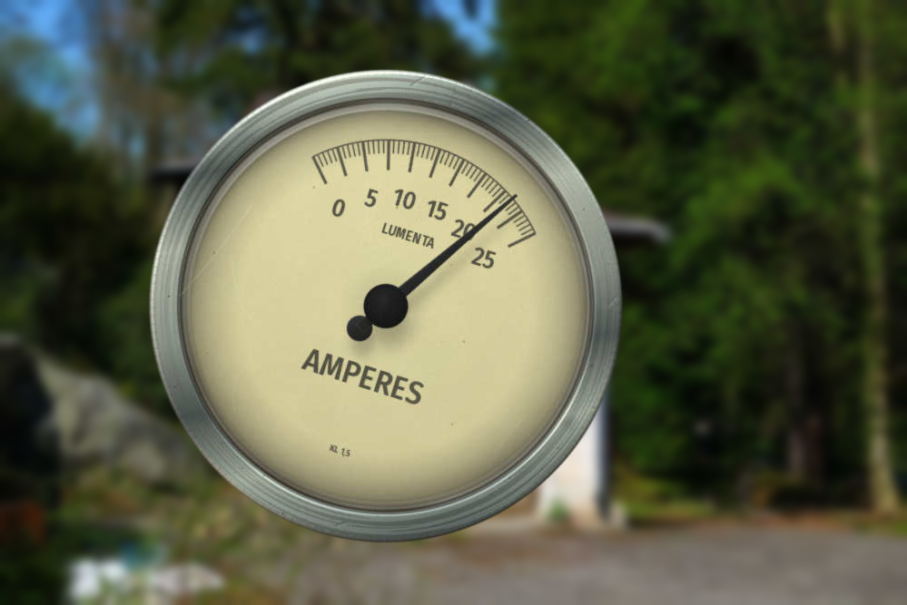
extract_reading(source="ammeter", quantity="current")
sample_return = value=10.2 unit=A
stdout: value=21 unit=A
